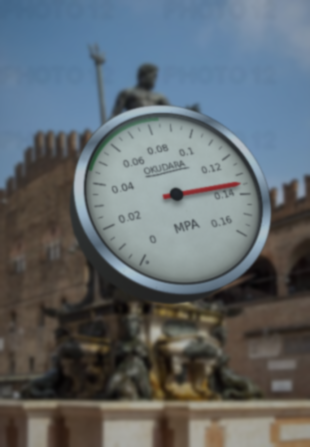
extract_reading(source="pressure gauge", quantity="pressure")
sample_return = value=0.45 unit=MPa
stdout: value=0.135 unit=MPa
